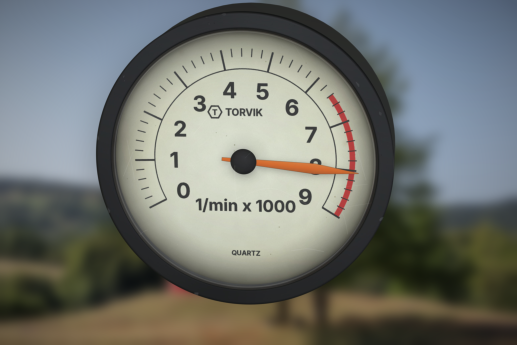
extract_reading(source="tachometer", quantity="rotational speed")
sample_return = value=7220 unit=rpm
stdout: value=8000 unit=rpm
